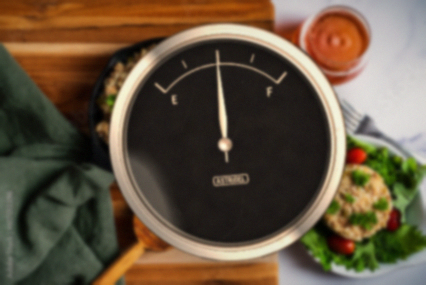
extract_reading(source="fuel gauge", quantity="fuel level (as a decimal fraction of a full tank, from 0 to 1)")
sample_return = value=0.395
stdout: value=0.5
